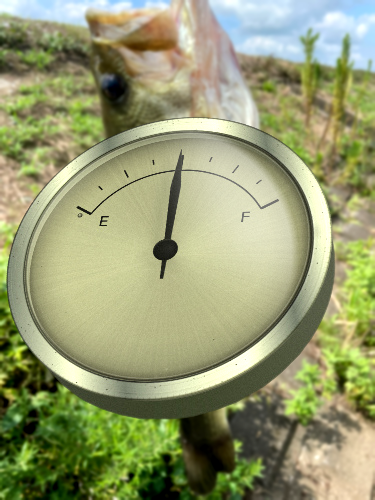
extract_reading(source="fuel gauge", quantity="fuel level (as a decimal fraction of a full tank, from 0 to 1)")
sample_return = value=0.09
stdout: value=0.5
